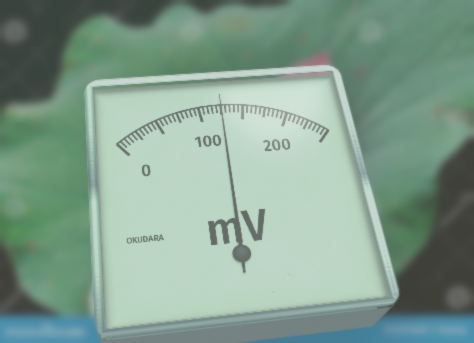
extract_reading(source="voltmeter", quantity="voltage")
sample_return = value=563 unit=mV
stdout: value=125 unit=mV
